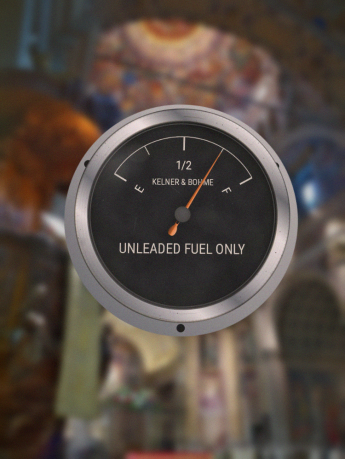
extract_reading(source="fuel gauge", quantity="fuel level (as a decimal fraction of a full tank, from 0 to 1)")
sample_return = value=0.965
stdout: value=0.75
